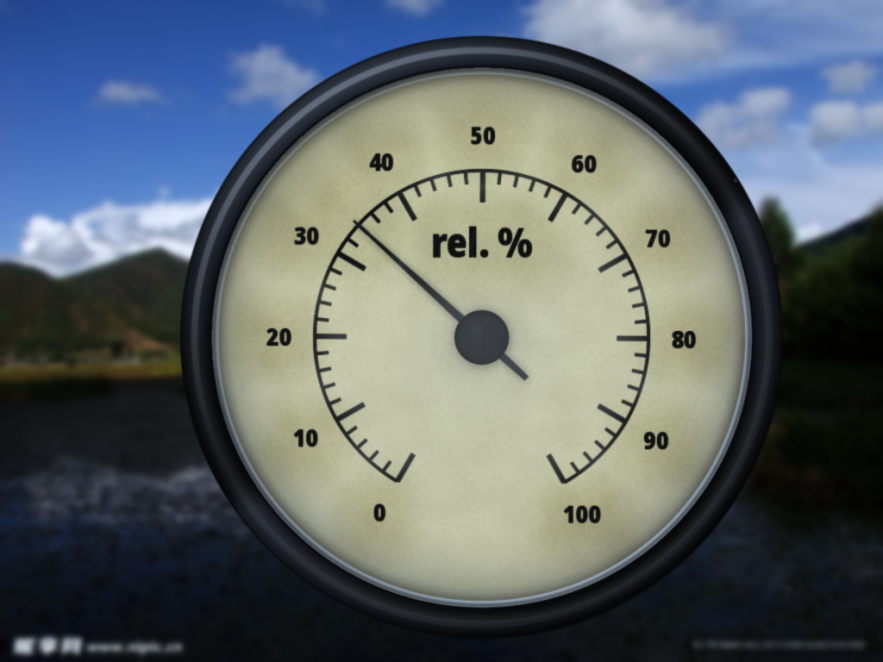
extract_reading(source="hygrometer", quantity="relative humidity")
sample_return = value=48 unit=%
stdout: value=34 unit=%
